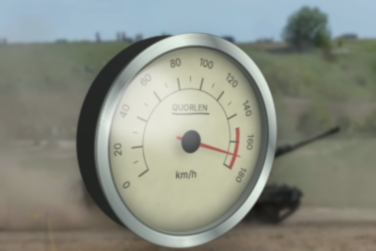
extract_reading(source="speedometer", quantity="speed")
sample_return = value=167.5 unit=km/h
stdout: value=170 unit=km/h
